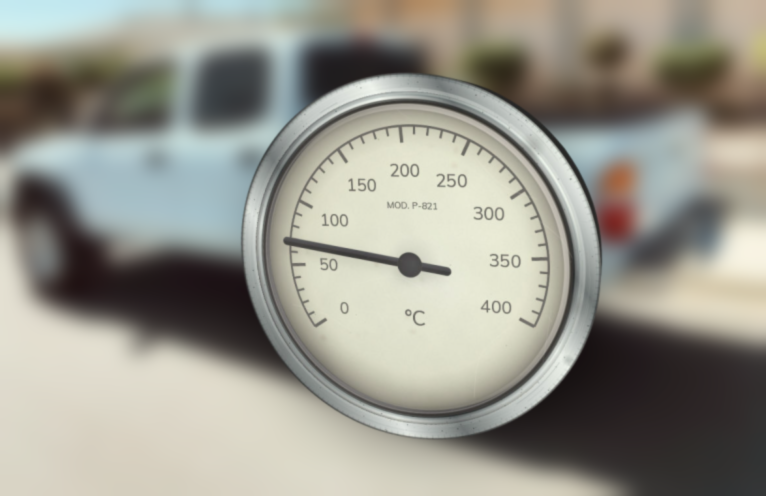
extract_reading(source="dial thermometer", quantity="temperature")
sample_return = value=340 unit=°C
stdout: value=70 unit=°C
